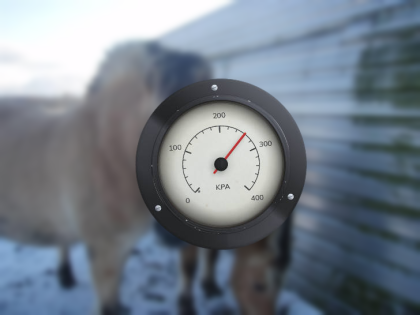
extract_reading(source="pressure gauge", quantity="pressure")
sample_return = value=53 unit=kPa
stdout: value=260 unit=kPa
